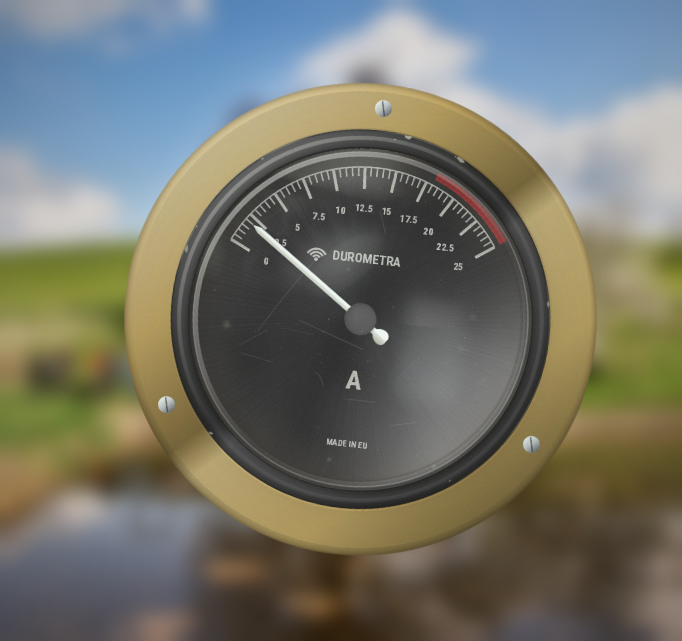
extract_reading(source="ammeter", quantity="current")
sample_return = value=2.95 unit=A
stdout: value=2 unit=A
